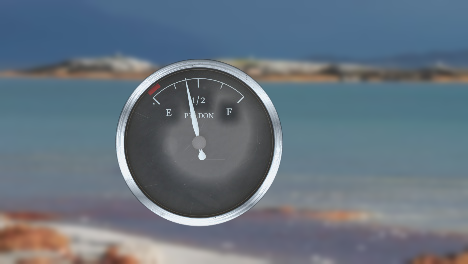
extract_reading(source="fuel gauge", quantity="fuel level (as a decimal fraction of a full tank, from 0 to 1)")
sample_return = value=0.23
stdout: value=0.375
